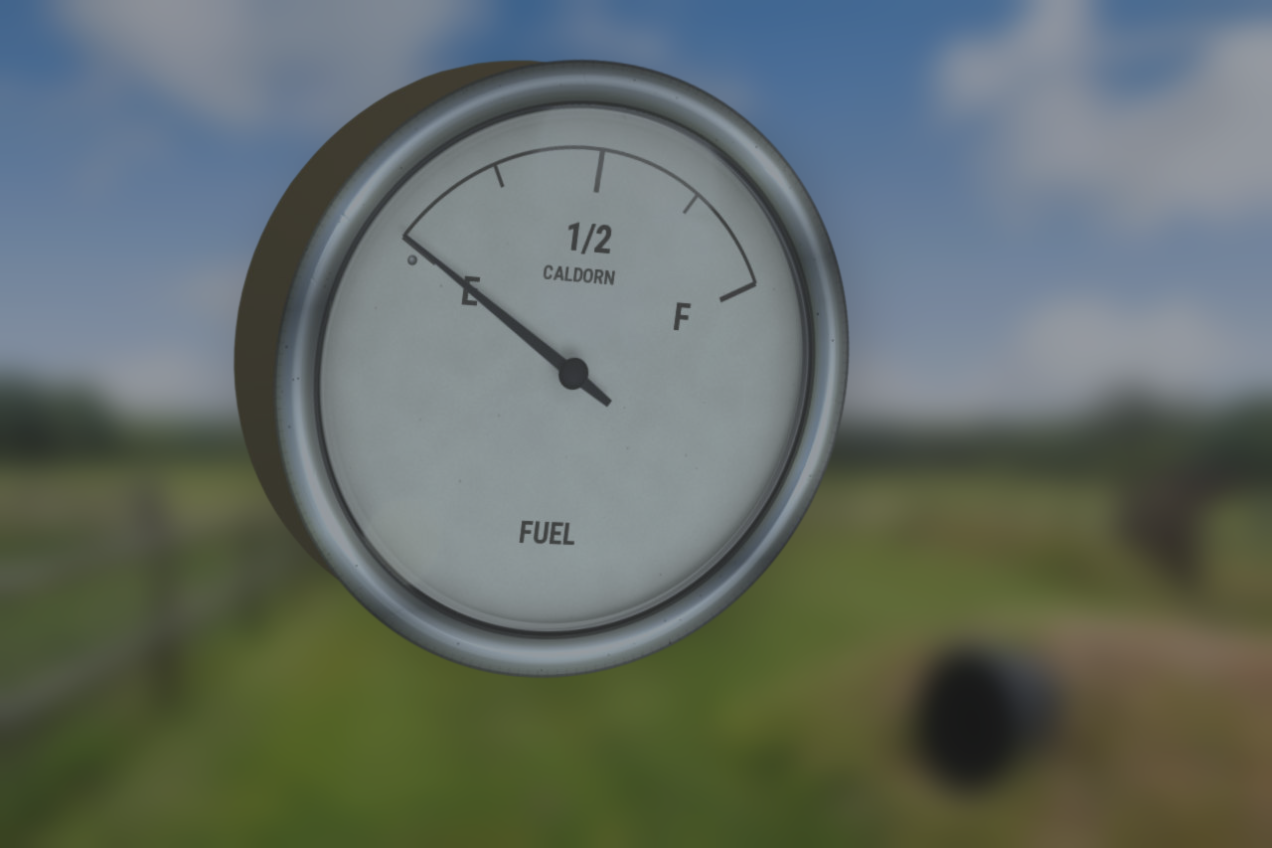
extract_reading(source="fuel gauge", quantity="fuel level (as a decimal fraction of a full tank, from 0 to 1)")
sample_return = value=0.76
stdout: value=0
